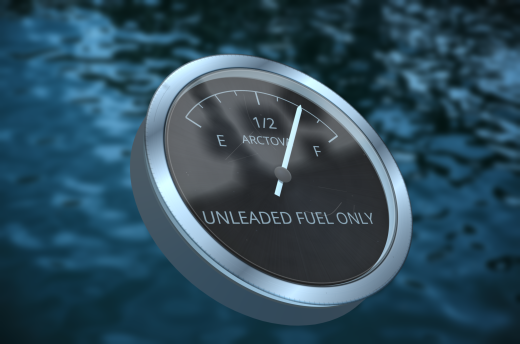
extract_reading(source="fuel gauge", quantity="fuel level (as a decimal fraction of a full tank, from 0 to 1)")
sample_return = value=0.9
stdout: value=0.75
